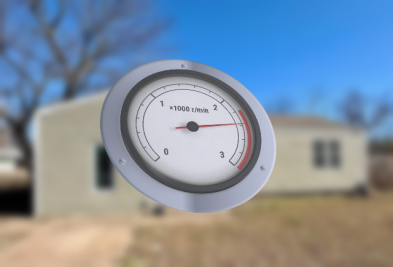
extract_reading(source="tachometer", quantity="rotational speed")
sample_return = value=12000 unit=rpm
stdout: value=2400 unit=rpm
